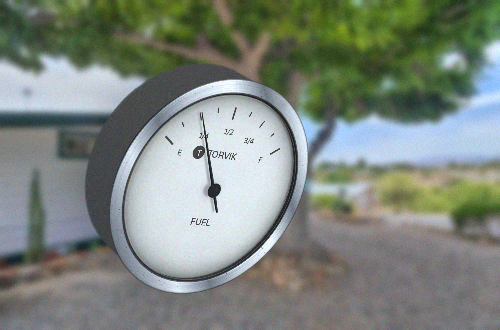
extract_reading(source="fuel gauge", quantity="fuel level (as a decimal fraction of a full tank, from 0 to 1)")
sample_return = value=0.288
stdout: value=0.25
